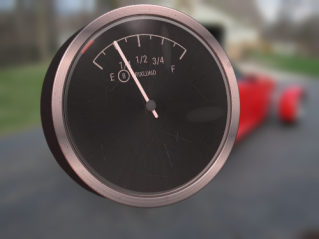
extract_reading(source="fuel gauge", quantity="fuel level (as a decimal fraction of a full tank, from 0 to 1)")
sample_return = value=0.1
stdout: value=0.25
